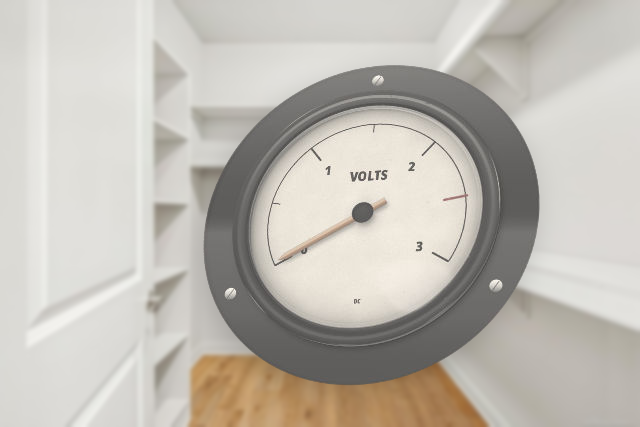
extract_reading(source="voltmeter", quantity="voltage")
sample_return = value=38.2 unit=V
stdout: value=0 unit=V
